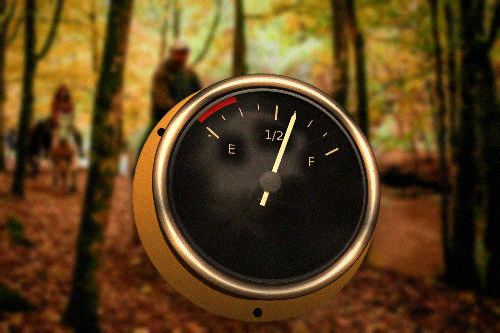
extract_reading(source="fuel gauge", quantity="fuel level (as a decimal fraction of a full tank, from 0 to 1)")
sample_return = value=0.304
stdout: value=0.625
